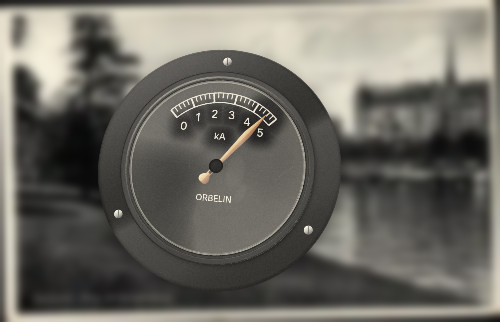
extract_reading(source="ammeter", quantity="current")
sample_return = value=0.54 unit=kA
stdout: value=4.6 unit=kA
